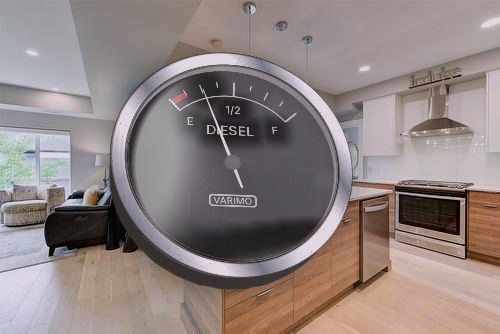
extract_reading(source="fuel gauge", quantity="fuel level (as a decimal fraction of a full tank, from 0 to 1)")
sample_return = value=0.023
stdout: value=0.25
